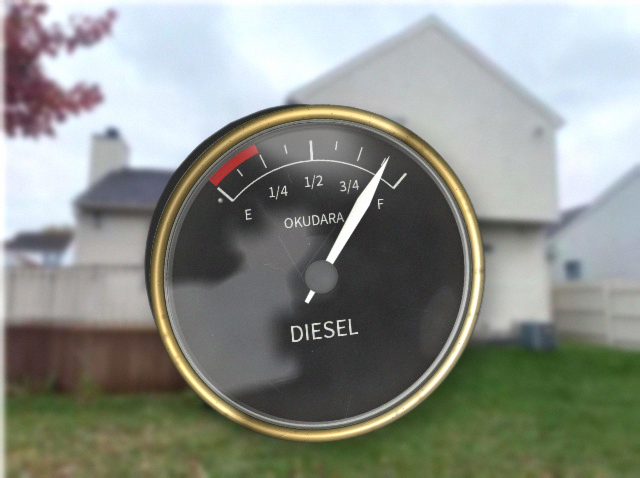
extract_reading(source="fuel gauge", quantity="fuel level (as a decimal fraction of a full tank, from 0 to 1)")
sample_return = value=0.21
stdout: value=0.875
